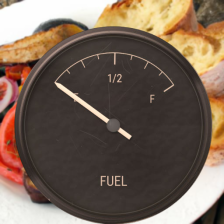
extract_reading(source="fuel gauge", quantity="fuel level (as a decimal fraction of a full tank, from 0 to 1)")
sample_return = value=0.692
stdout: value=0
